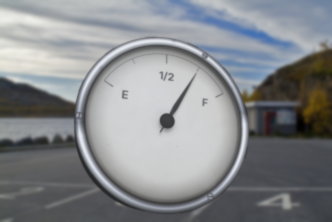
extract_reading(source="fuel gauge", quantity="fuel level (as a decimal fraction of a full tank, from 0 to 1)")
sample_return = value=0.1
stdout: value=0.75
